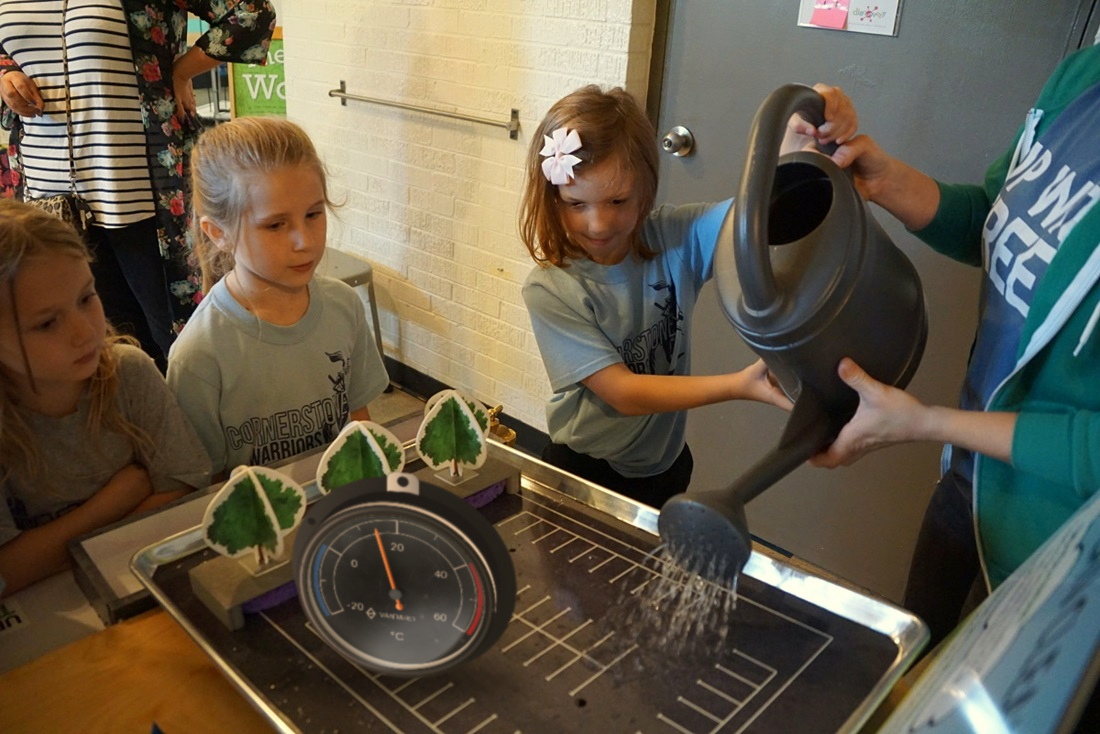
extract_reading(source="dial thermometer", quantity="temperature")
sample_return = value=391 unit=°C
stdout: value=15 unit=°C
